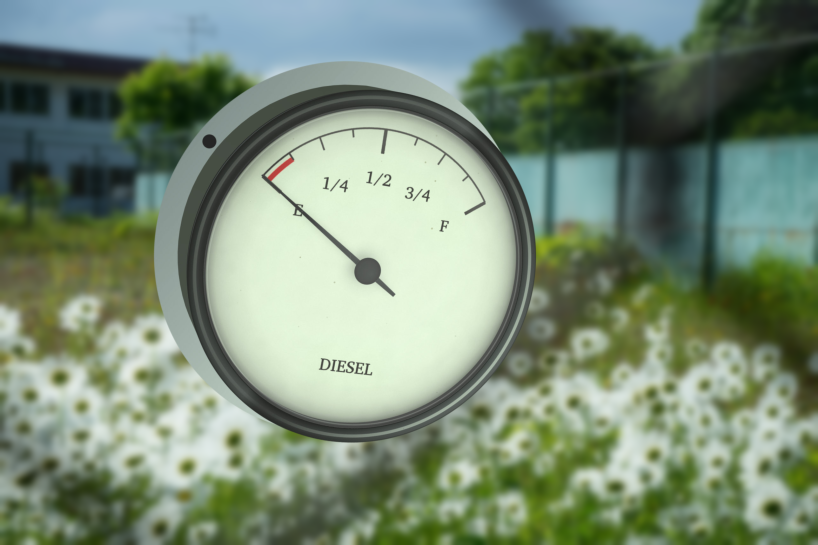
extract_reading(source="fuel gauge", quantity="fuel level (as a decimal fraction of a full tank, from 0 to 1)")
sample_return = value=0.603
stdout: value=0
